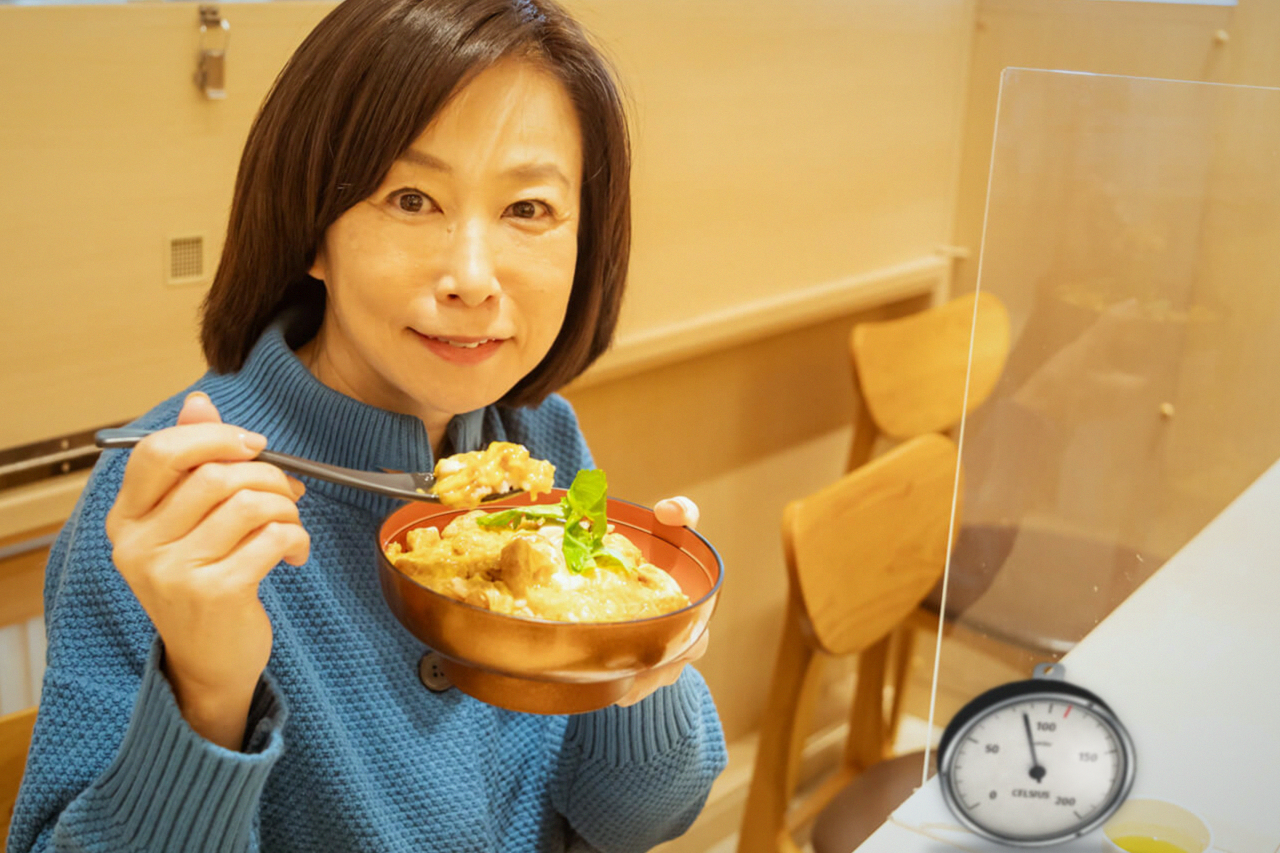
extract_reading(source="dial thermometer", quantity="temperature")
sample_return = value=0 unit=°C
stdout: value=85 unit=°C
